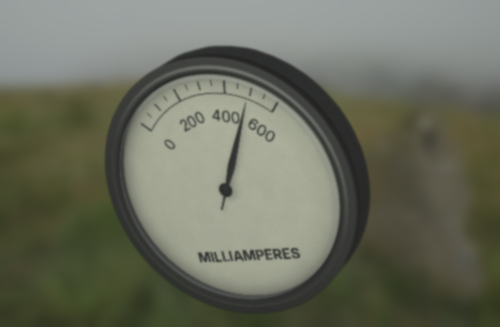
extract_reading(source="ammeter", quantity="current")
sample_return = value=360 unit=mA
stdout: value=500 unit=mA
